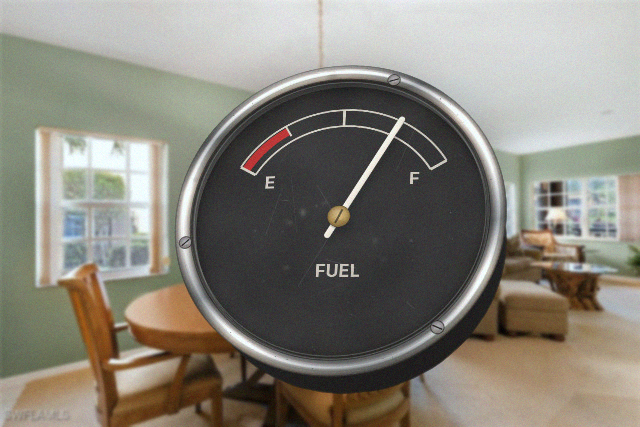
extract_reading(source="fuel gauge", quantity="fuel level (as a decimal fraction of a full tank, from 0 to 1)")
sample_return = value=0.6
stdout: value=0.75
